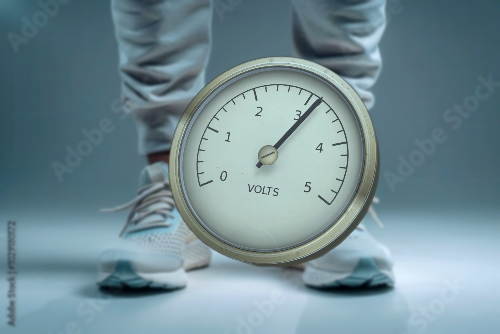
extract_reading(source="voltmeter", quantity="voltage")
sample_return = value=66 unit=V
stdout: value=3.2 unit=V
